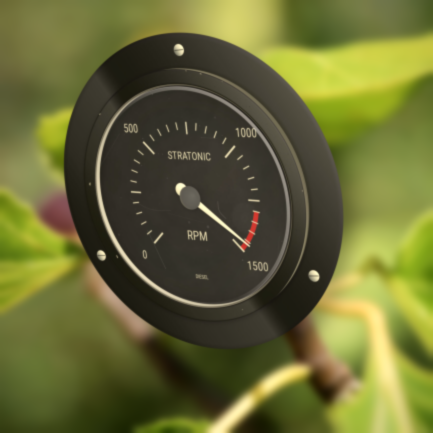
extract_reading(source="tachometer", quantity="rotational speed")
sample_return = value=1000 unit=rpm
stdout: value=1450 unit=rpm
